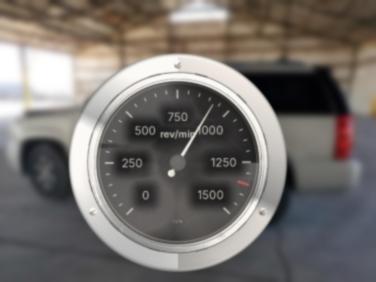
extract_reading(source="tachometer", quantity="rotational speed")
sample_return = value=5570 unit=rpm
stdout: value=925 unit=rpm
